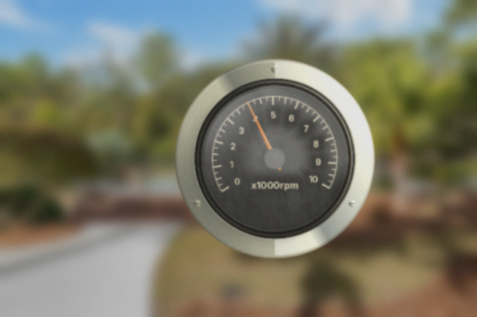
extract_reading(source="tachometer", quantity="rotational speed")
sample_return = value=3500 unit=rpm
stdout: value=4000 unit=rpm
